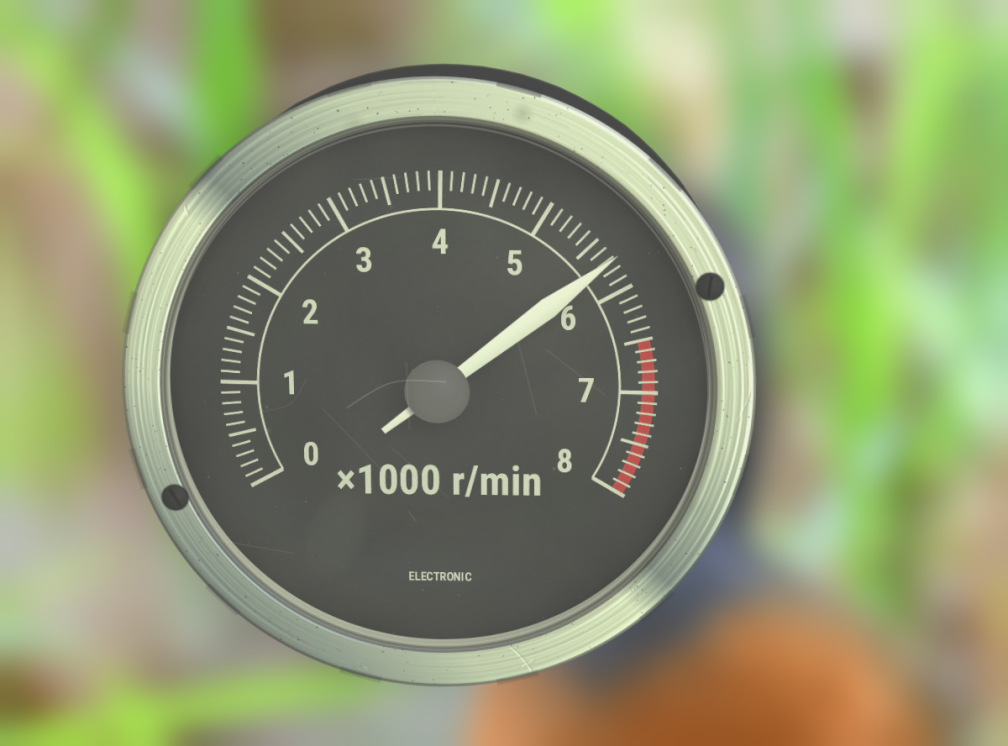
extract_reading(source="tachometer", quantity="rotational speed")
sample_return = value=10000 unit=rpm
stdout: value=5700 unit=rpm
